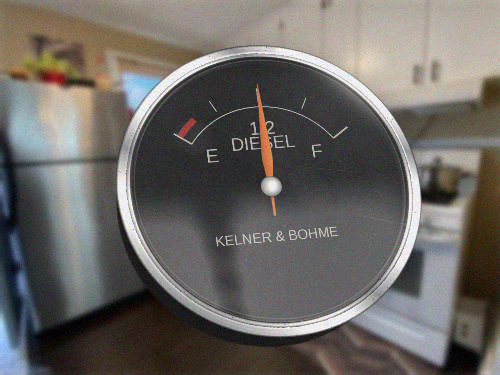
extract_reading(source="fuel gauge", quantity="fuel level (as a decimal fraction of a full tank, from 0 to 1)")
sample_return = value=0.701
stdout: value=0.5
